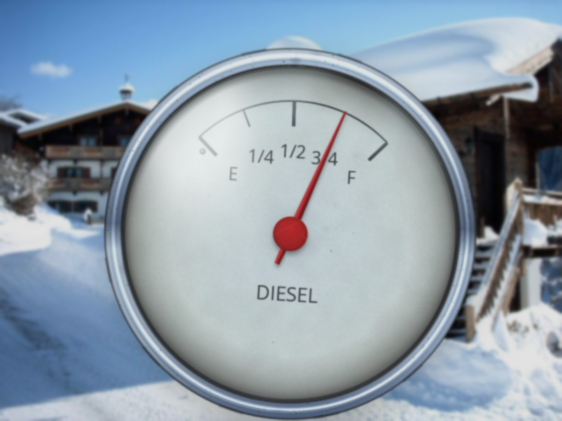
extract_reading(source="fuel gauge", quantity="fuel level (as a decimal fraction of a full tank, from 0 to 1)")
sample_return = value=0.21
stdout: value=0.75
